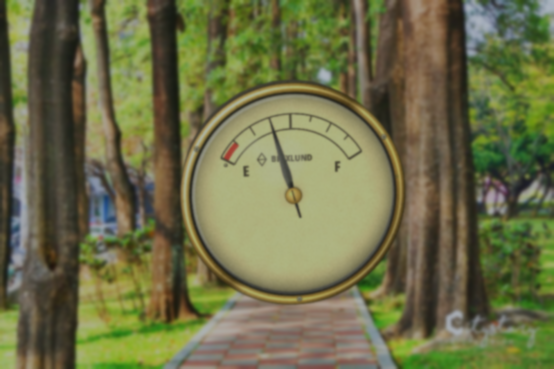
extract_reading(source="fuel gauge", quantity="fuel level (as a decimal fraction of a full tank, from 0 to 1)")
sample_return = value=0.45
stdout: value=0.375
